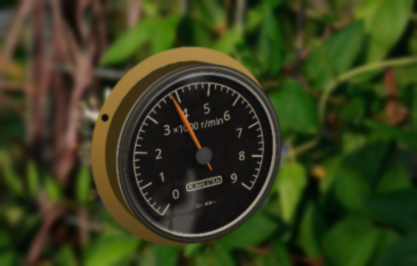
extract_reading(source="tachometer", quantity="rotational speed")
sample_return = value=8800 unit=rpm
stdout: value=3800 unit=rpm
